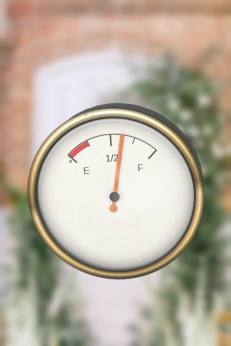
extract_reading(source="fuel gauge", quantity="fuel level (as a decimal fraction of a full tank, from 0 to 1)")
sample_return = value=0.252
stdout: value=0.625
